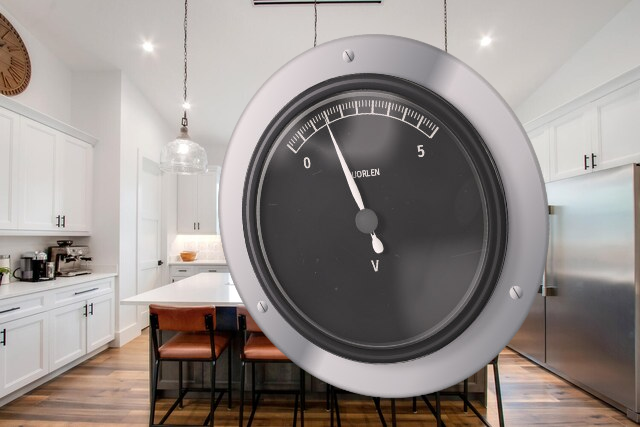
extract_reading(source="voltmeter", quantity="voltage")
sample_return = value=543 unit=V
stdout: value=1.5 unit=V
